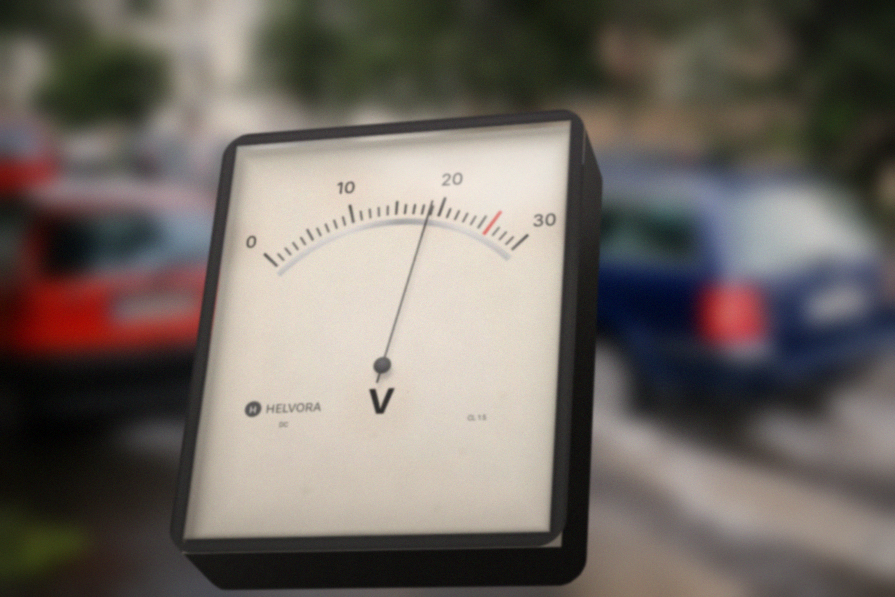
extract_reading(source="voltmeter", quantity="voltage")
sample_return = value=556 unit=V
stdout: value=19 unit=V
